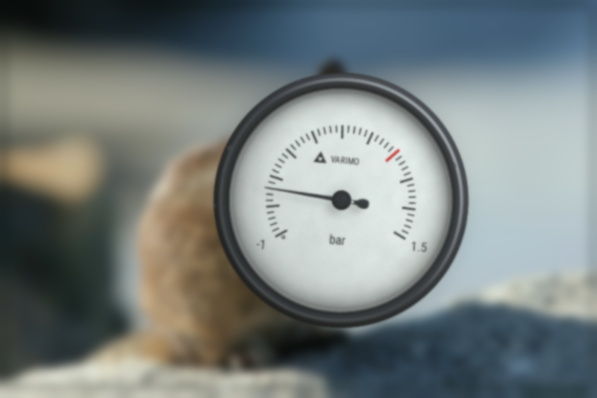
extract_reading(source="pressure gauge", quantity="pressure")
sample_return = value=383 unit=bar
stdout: value=-0.6 unit=bar
